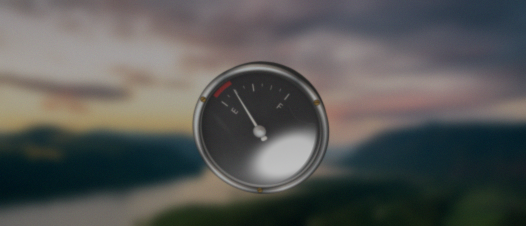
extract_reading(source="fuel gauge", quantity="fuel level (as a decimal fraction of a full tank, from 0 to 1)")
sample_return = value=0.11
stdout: value=0.25
